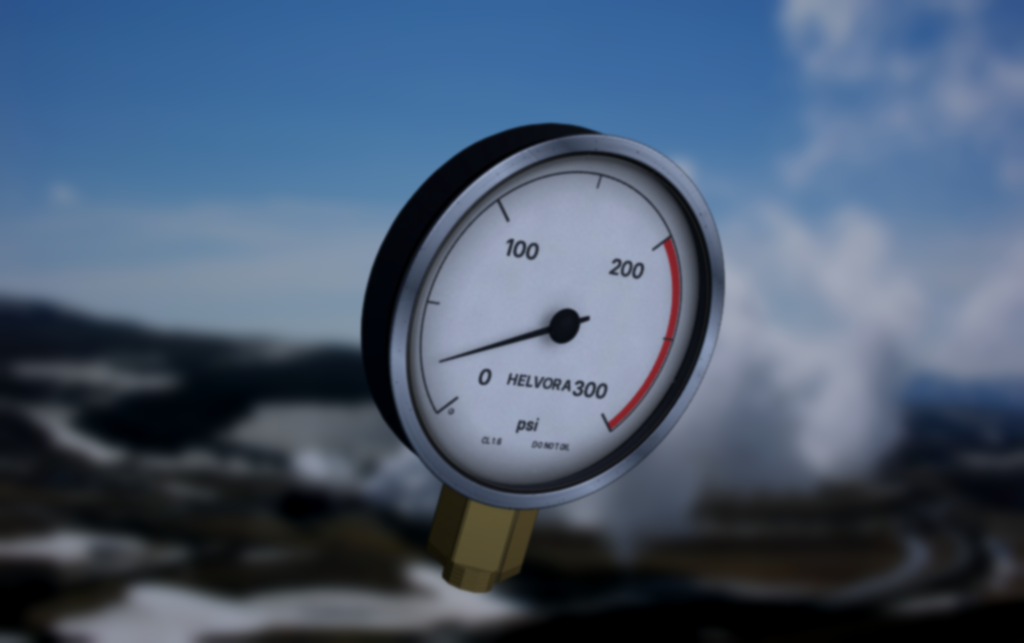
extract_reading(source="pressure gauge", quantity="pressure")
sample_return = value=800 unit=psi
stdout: value=25 unit=psi
